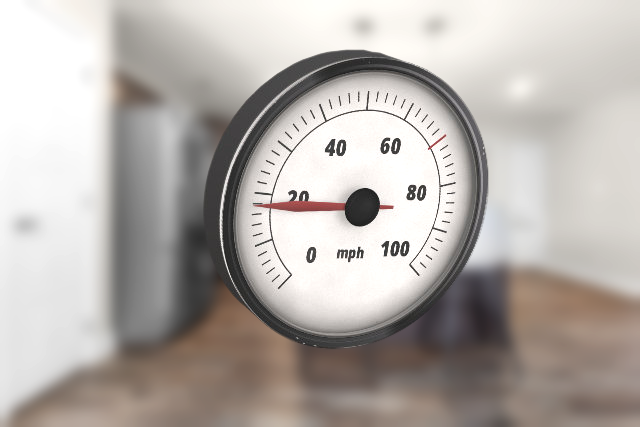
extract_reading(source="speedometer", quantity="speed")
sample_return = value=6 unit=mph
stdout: value=18 unit=mph
